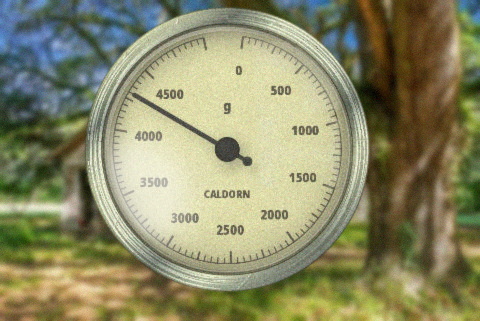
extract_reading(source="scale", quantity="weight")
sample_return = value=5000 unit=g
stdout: value=4300 unit=g
